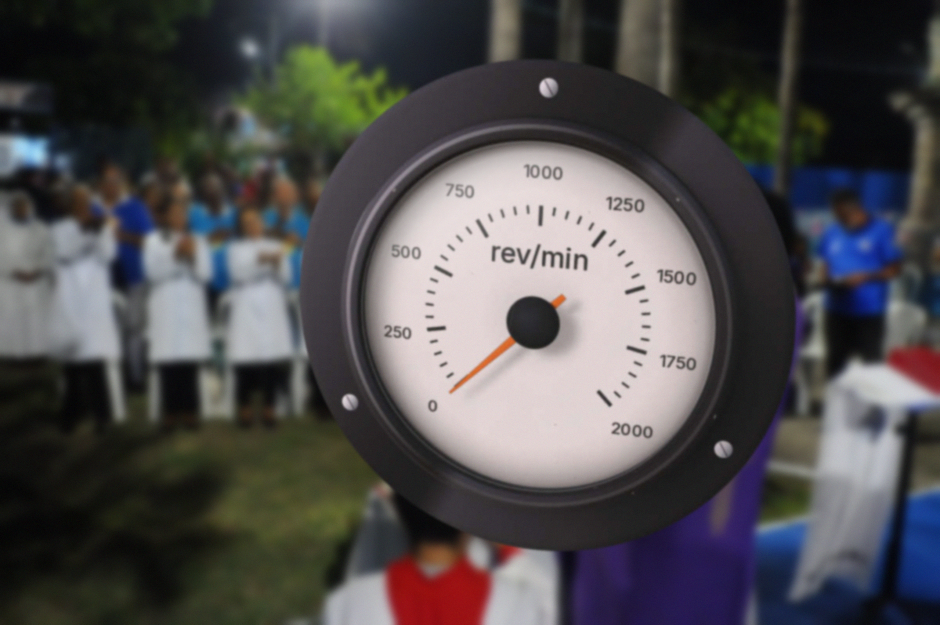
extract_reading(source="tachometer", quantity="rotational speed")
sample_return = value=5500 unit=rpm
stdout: value=0 unit=rpm
